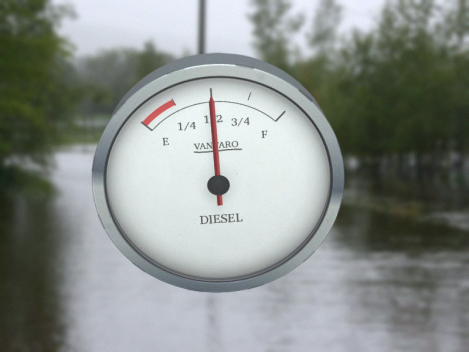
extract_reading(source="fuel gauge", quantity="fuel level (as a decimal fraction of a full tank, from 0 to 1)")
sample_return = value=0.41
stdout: value=0.5
